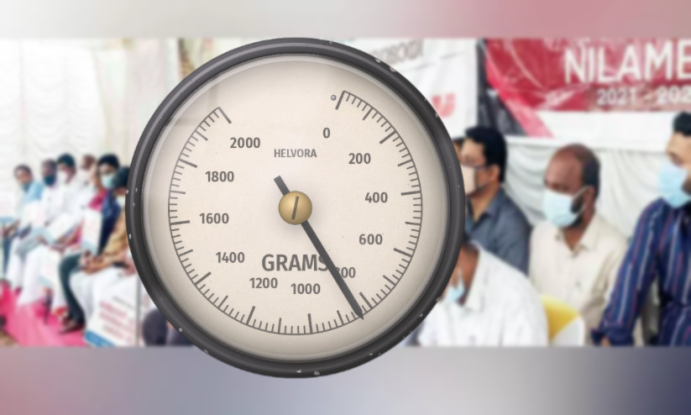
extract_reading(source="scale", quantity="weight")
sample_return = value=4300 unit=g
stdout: value=840 unit=g
